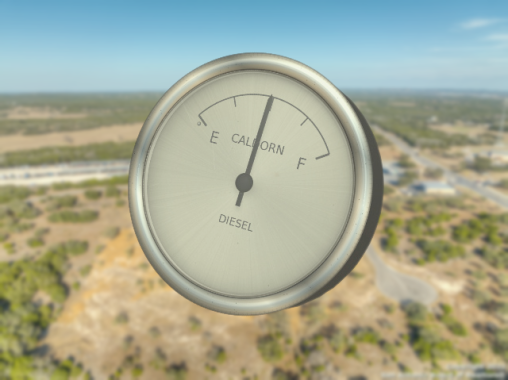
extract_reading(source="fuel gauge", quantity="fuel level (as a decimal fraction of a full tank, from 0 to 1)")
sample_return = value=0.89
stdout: value=0.5
